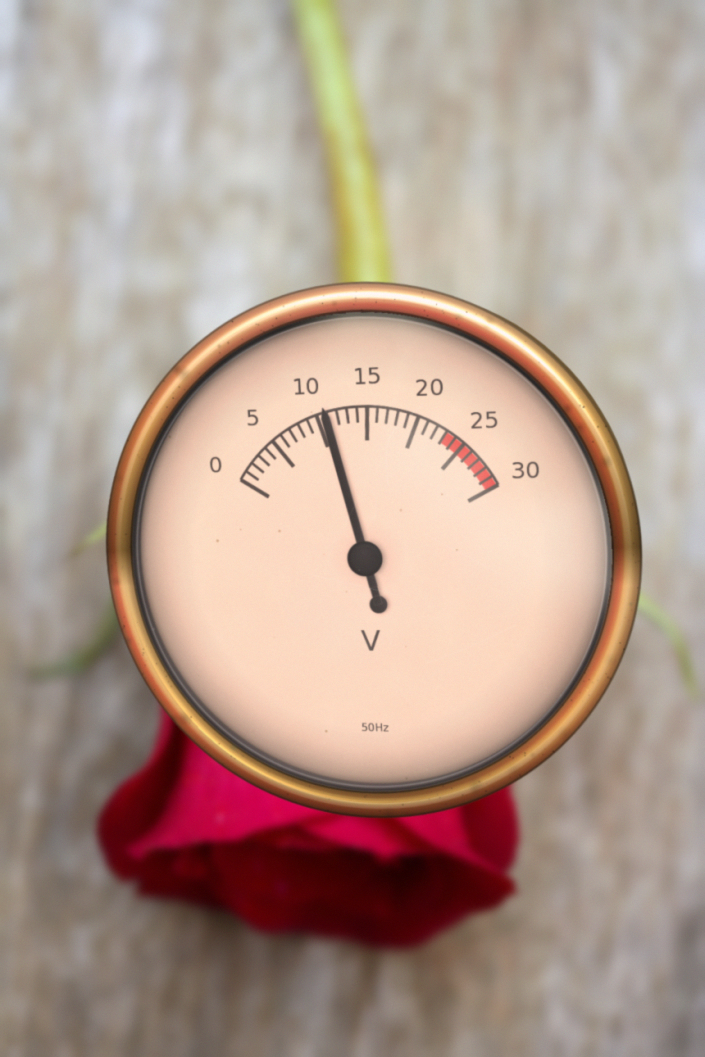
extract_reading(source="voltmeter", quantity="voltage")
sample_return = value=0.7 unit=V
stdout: value=11 unit=V
